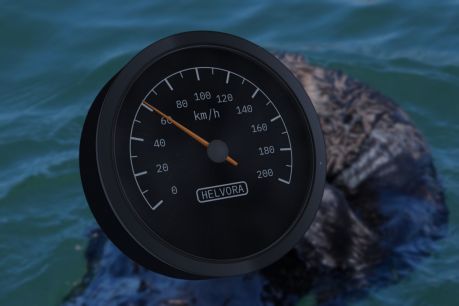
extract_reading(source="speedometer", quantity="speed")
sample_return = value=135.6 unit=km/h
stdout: value=60 unit=km/h
